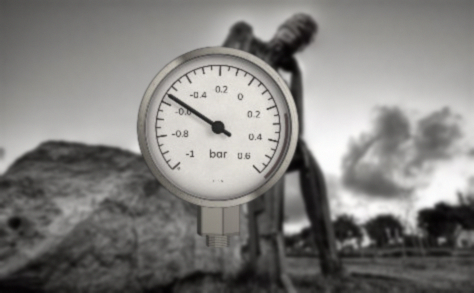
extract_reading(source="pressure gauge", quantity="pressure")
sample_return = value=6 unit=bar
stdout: value=-0.55 unit=bar
